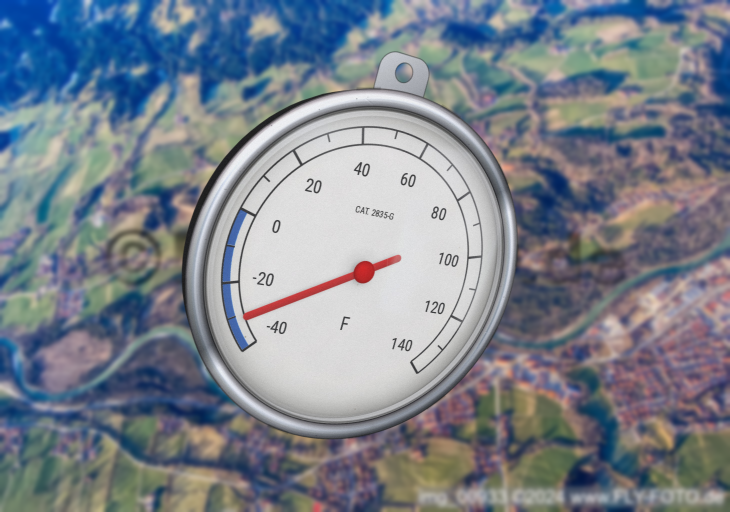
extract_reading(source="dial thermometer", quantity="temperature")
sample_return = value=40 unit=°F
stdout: value=-30 unit=°F
